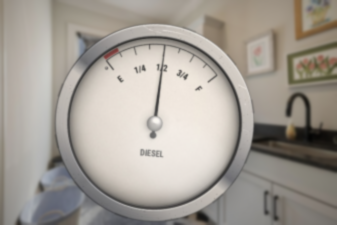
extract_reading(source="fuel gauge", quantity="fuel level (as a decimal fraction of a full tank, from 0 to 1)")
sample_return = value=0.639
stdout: value=0.5
